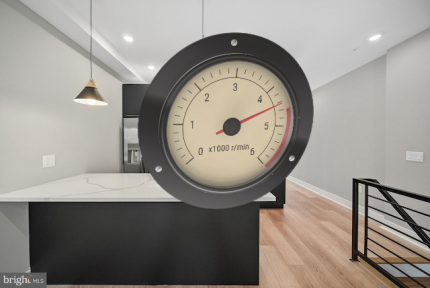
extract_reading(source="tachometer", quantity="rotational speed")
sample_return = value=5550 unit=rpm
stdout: value=4400 unit=rpm
